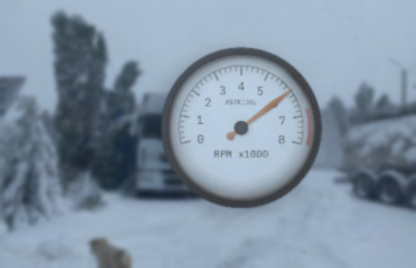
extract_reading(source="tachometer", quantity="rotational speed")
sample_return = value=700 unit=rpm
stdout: value=6000 unit=rpm
